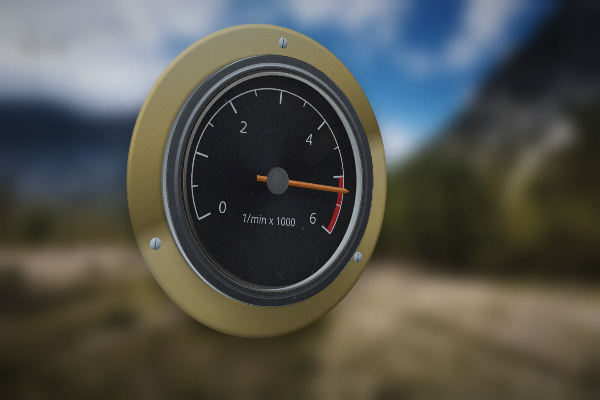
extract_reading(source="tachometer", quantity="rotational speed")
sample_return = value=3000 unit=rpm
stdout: value=5250 unit=rpm
